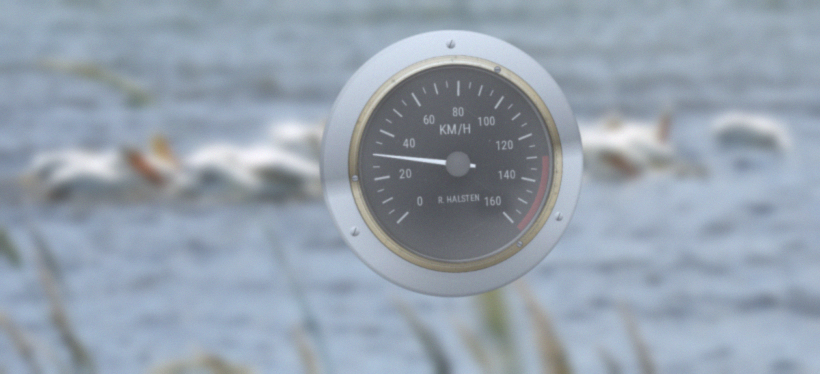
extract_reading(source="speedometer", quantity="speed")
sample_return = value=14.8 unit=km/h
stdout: value=30 unit=km/h
